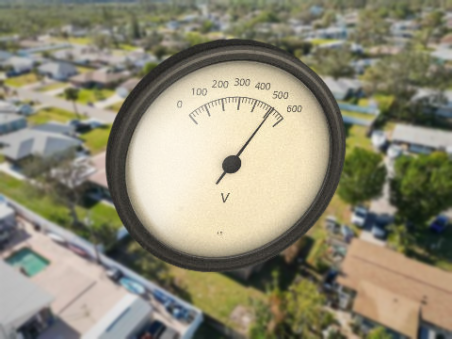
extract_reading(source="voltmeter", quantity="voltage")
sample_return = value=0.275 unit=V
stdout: value=500 unit=V
